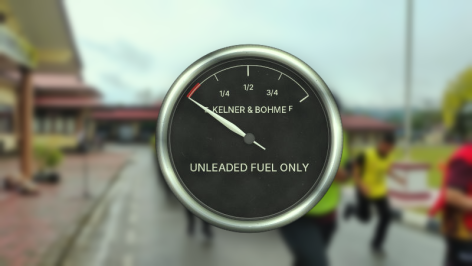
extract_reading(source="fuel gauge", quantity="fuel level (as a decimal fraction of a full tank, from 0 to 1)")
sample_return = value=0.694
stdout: value=0
